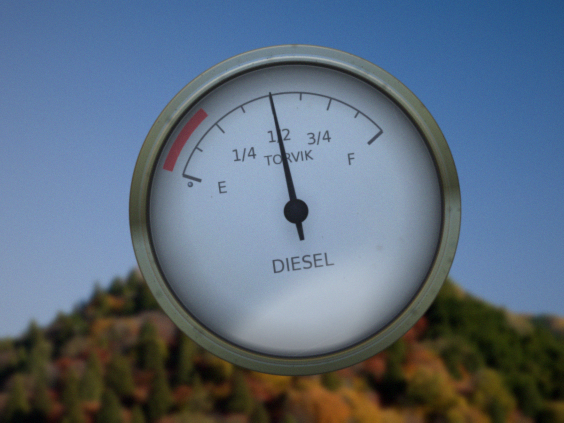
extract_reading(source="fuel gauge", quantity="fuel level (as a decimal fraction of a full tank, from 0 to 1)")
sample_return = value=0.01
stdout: value=0.5
